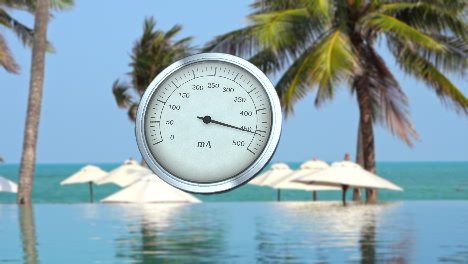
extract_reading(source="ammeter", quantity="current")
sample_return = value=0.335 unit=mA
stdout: value=460 unit=mA
